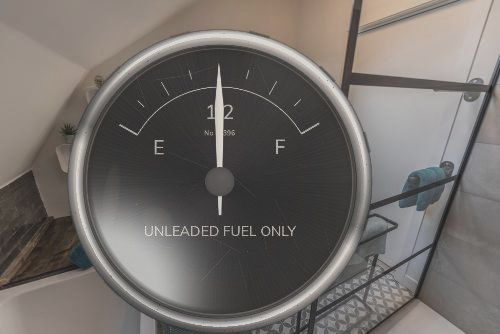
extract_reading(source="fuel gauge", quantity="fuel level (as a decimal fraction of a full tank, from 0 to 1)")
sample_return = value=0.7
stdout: value=0.5
